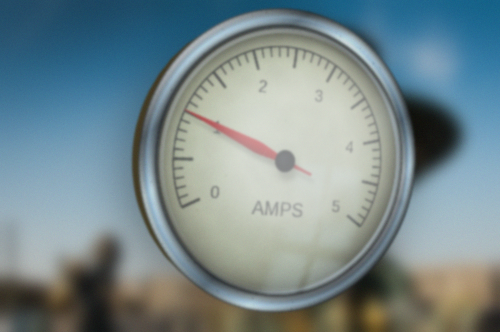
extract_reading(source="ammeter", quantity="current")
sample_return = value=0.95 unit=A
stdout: value=1 unit=A
